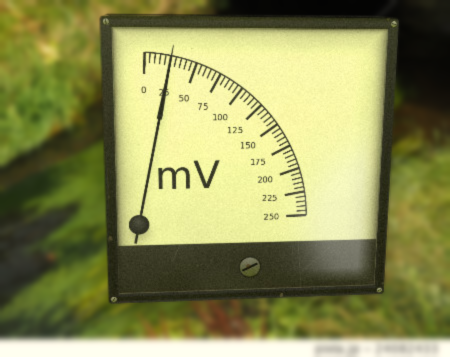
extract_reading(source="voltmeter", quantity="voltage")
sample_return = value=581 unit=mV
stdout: value=25 unit=mV
